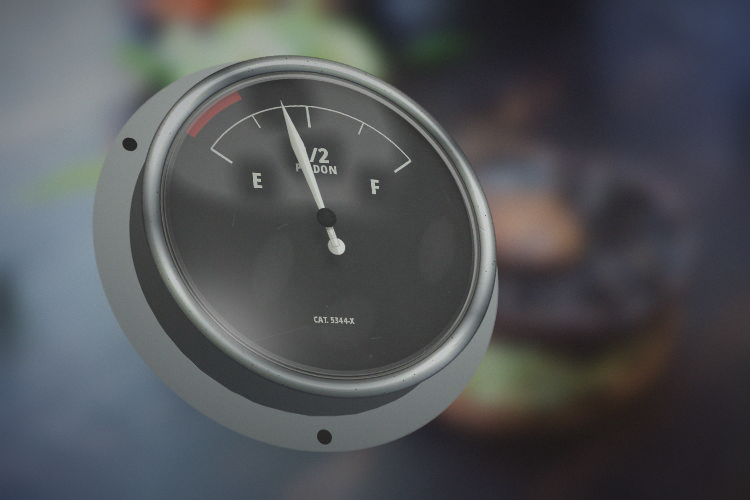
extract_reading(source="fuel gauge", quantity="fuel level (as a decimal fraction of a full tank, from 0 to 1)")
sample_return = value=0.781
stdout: value=0.375
